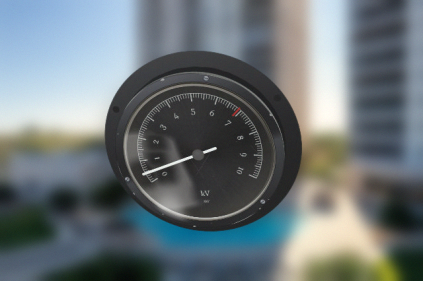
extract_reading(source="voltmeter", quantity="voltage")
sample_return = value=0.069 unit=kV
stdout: value=0.5 unit=kV
